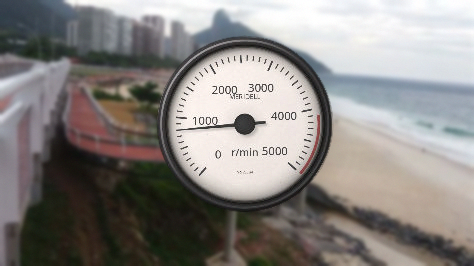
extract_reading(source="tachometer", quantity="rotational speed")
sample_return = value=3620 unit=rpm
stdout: value=800 unit=rpm
